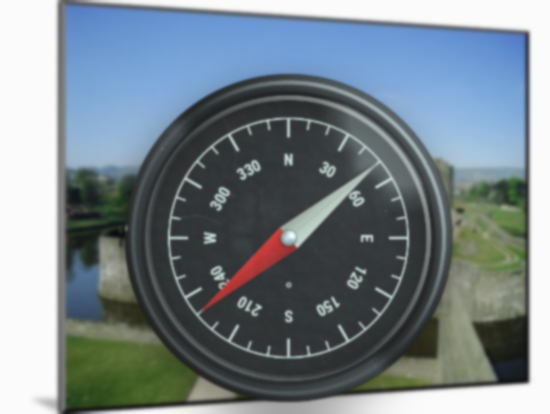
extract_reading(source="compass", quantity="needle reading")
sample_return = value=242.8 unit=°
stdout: value=230 unit=°
